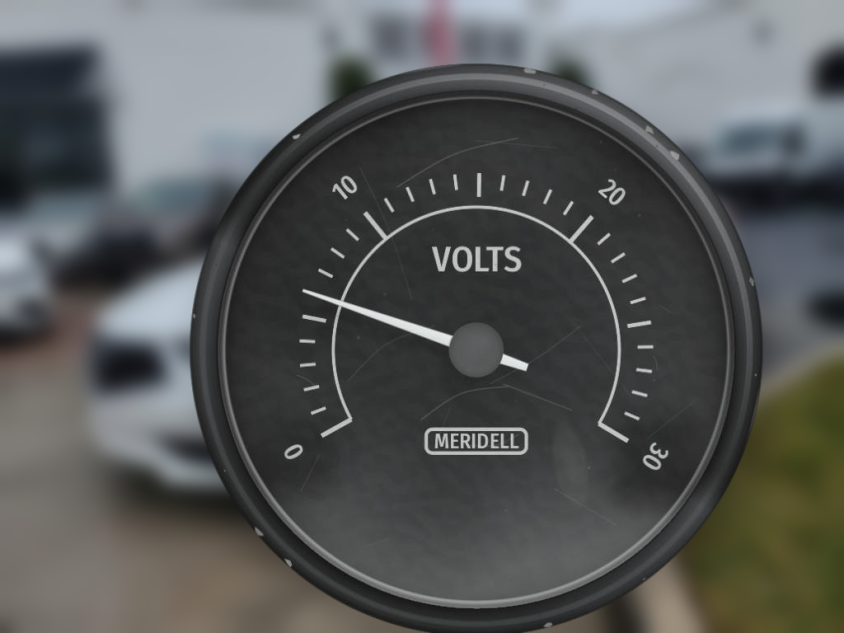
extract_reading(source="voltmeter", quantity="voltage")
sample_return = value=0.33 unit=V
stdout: value=6 unit=V
